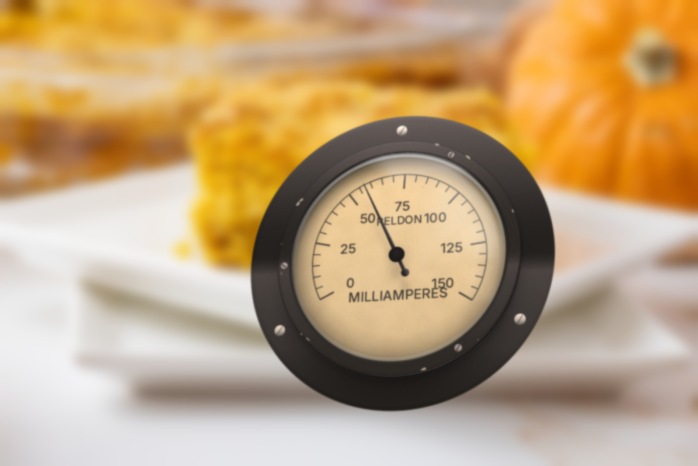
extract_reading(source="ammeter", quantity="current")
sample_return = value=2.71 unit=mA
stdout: value=57.5 unit=mA
